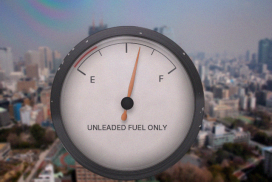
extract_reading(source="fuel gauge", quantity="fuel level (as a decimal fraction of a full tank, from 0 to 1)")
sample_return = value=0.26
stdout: value=0.625
